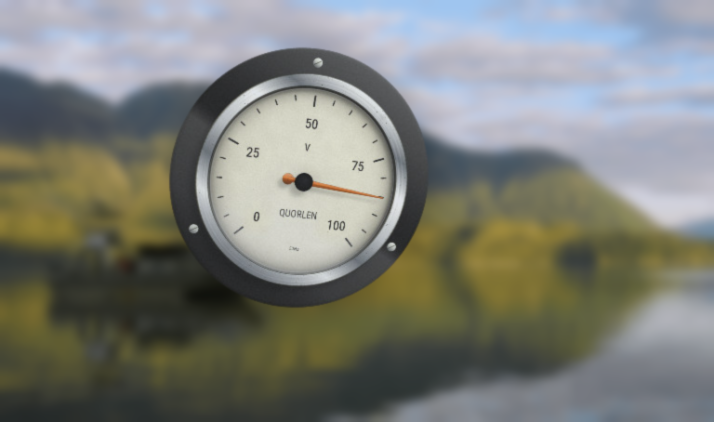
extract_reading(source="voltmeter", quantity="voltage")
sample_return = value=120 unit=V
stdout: value=85 unit=V
